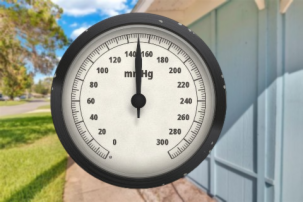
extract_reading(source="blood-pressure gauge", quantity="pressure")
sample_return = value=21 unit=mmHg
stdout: value=150 unit=mmHg
